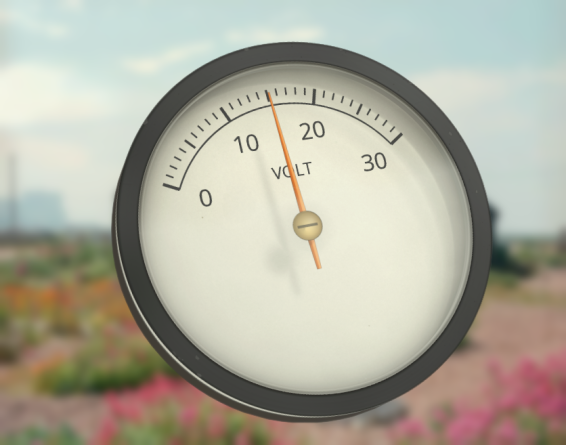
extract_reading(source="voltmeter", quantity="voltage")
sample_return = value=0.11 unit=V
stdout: value=15 unit=V
